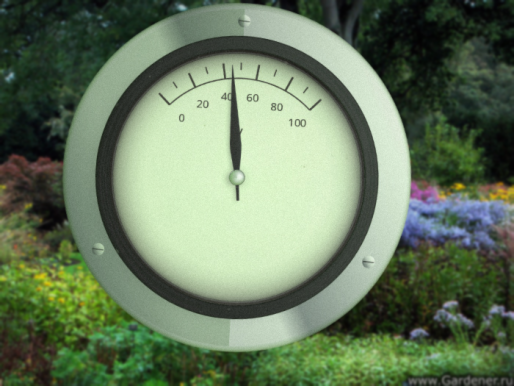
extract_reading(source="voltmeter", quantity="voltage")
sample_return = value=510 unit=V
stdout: value=45 unit=V
